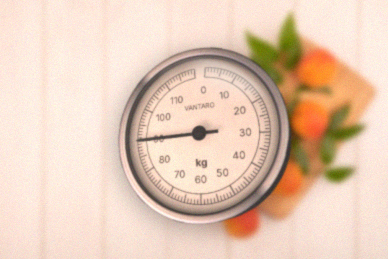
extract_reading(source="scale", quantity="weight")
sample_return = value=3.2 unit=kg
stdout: value=90 unit=kg
